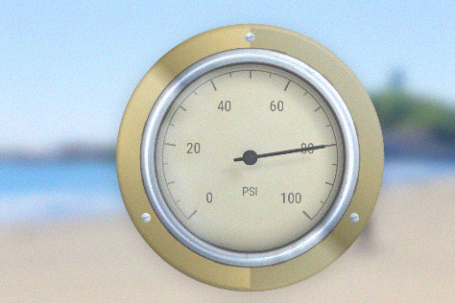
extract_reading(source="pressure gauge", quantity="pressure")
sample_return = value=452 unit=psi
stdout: value=80 unit=psi
